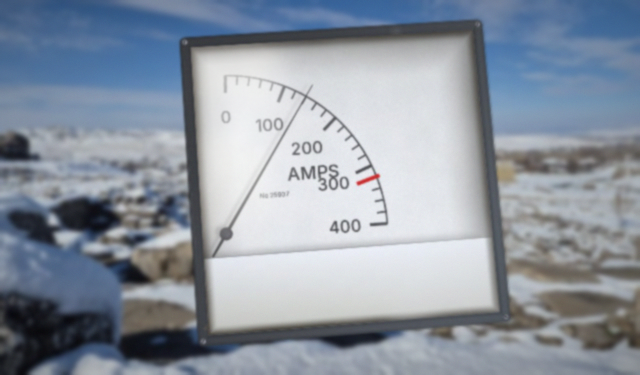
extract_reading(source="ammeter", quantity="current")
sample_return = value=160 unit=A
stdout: value=140 unit=A
